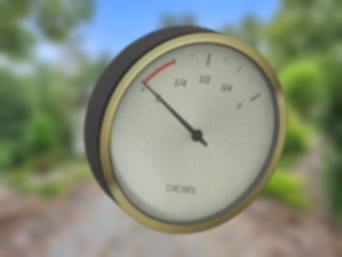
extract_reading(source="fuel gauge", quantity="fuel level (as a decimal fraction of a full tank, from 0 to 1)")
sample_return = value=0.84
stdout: value=0
